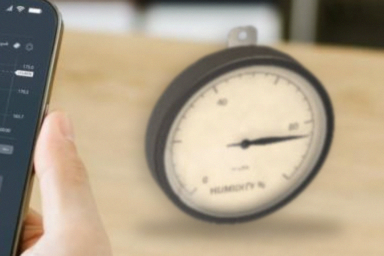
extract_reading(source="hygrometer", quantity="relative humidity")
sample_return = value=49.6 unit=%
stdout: value=84 unit=%
